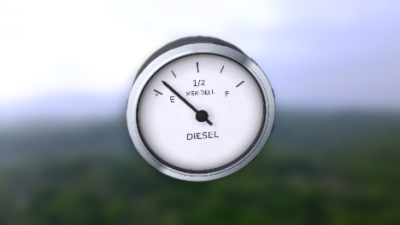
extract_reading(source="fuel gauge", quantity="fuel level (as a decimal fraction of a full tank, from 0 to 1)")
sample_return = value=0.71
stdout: value=0.125
